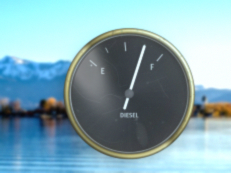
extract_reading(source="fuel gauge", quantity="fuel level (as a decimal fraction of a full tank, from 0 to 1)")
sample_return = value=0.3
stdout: value=0.75
